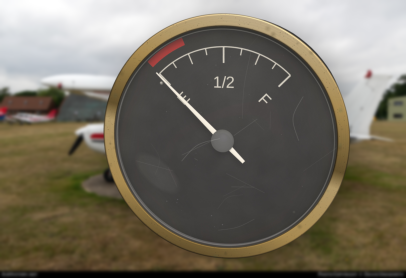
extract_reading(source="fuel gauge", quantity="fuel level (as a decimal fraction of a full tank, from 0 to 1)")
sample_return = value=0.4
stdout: value=0
